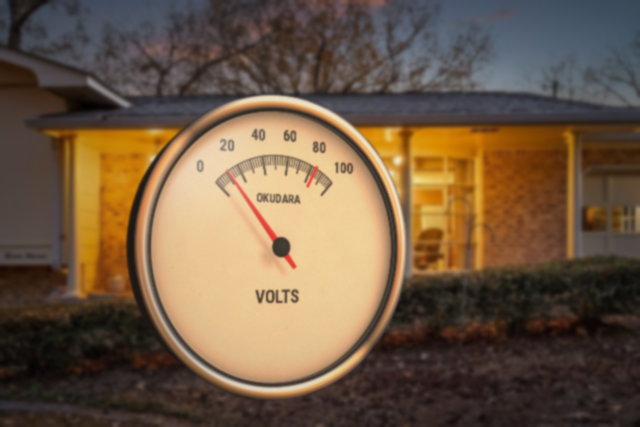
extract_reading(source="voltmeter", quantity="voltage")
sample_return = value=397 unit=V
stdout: value=10 unit=V
